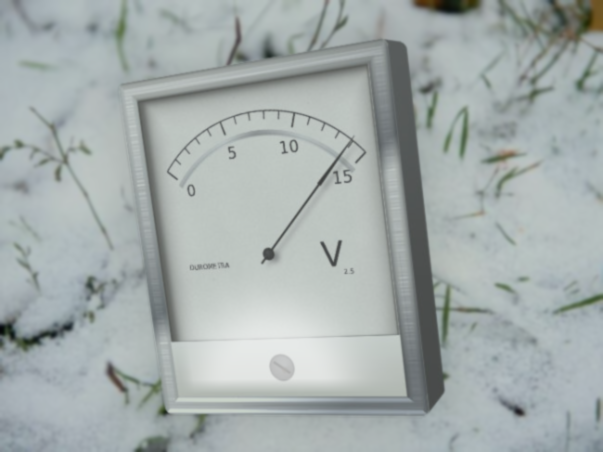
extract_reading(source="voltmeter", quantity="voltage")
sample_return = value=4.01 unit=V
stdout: value=14 unit=V
